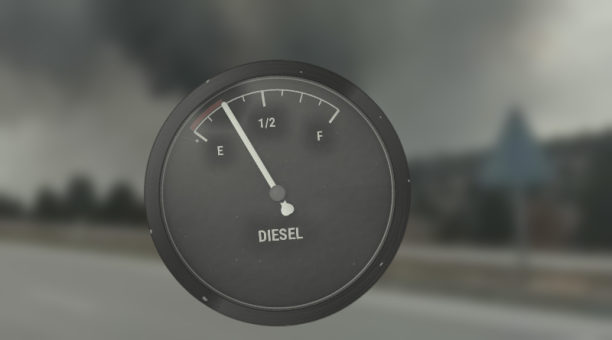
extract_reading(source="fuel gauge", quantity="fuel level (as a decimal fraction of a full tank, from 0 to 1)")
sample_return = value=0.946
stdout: value=0.25
